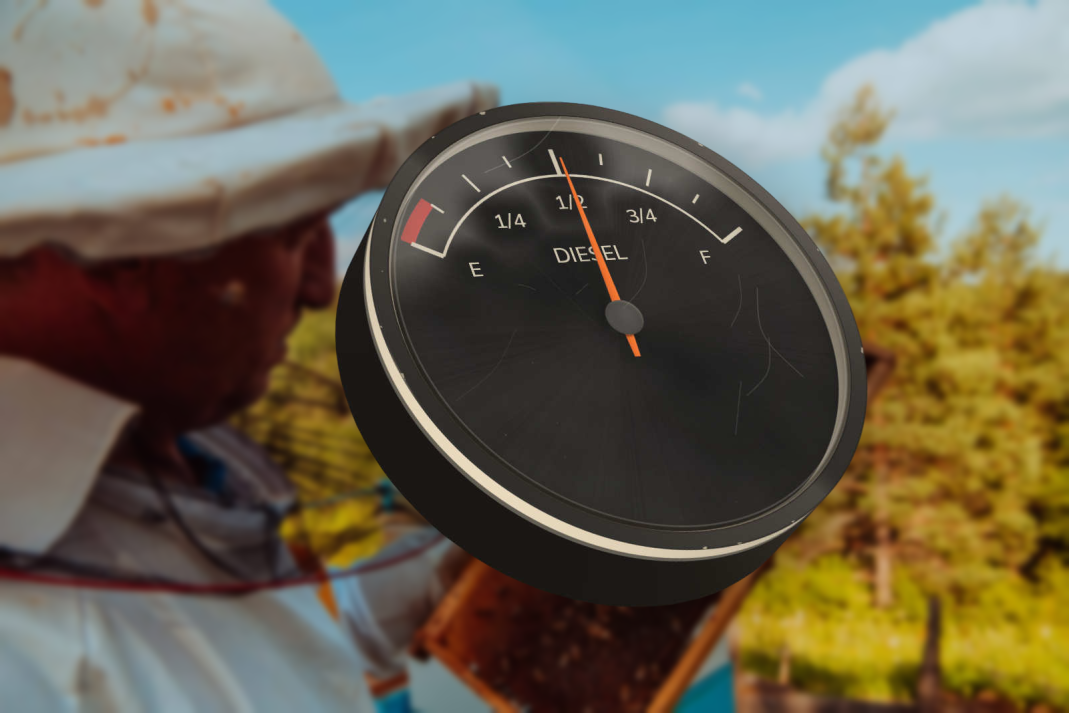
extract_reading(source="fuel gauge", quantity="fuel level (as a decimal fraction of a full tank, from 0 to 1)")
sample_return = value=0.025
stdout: value=0.5
